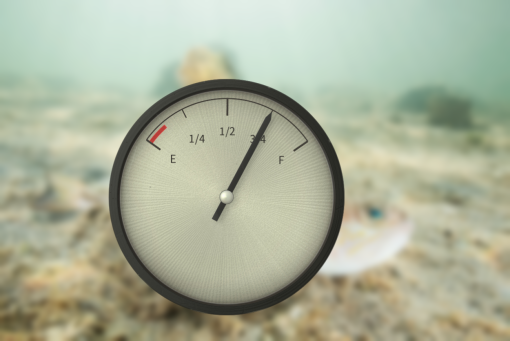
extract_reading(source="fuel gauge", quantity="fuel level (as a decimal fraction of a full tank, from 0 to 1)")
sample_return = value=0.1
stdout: value=0.75
